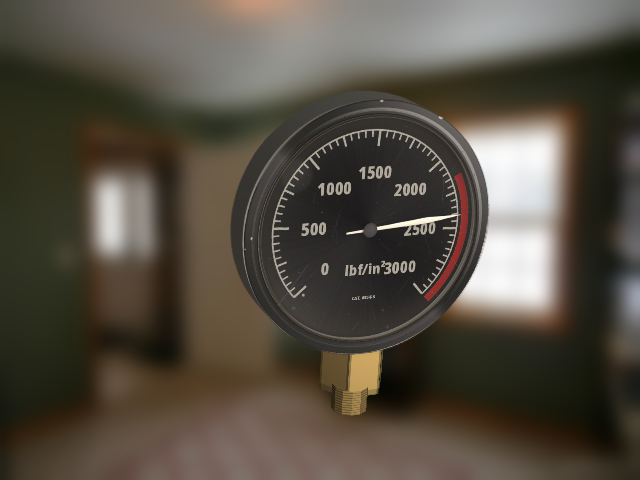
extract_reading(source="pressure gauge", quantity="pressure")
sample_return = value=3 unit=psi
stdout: value=2400 unit=psi
